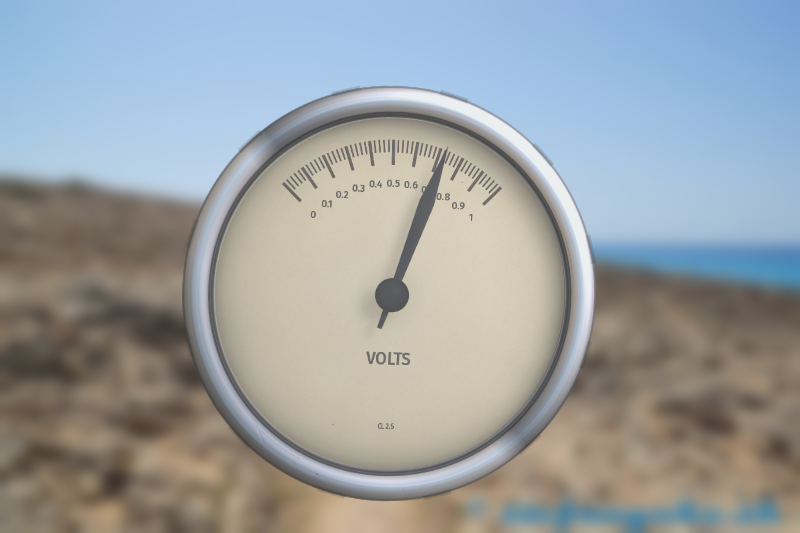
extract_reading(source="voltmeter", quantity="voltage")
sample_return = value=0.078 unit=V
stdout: value=0.72 unit=V
